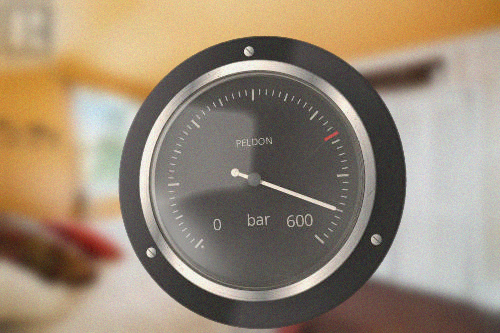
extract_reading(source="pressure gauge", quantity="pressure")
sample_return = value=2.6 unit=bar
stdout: value=550 unit=bar
